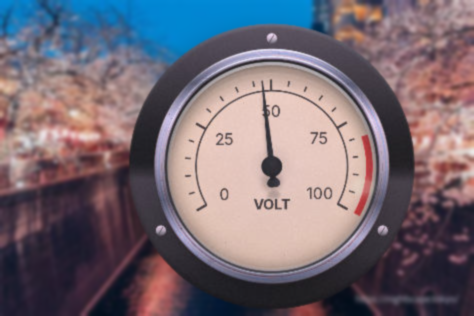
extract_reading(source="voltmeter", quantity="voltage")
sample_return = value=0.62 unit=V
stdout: value=47.5 unit=V
